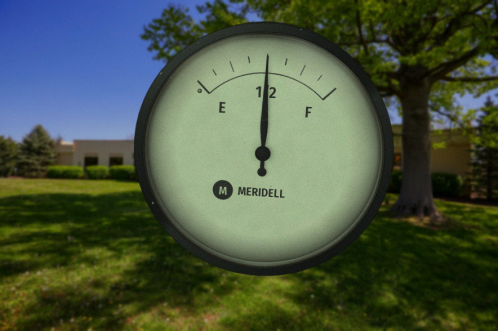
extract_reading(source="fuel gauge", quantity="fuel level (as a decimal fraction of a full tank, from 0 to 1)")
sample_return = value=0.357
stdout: value=0.5
